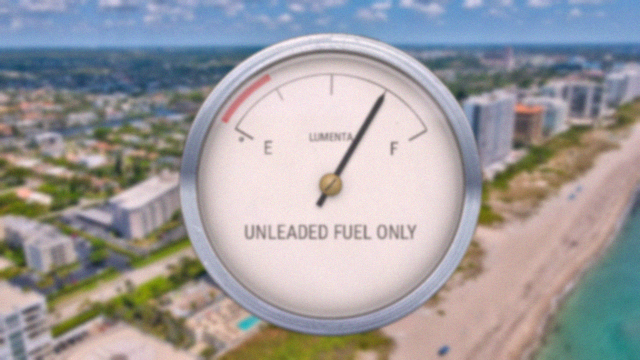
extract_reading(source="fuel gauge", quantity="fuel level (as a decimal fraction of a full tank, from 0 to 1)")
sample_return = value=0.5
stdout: value=0.75
